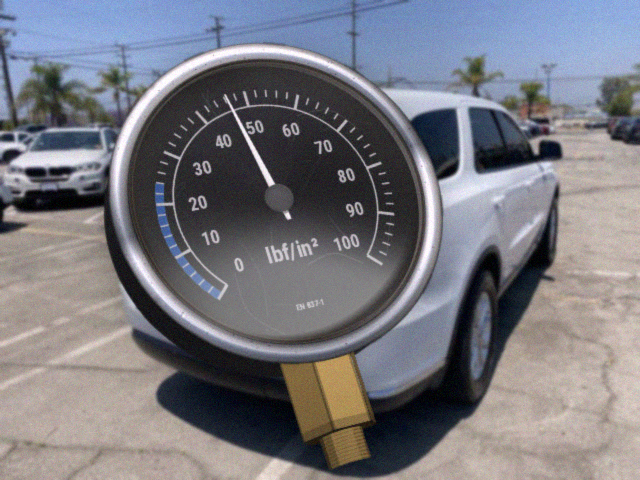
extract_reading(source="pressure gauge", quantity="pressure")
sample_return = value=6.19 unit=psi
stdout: value=46 unit=psi
